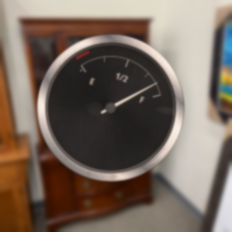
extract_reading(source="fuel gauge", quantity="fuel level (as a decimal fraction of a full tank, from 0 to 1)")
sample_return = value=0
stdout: value=0.875
